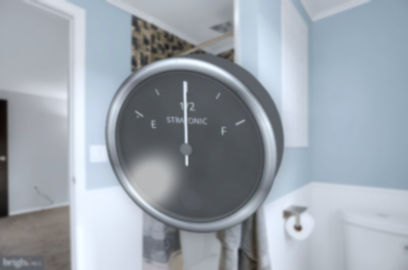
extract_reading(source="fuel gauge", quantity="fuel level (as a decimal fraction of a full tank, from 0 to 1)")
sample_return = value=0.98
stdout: value=0.5
